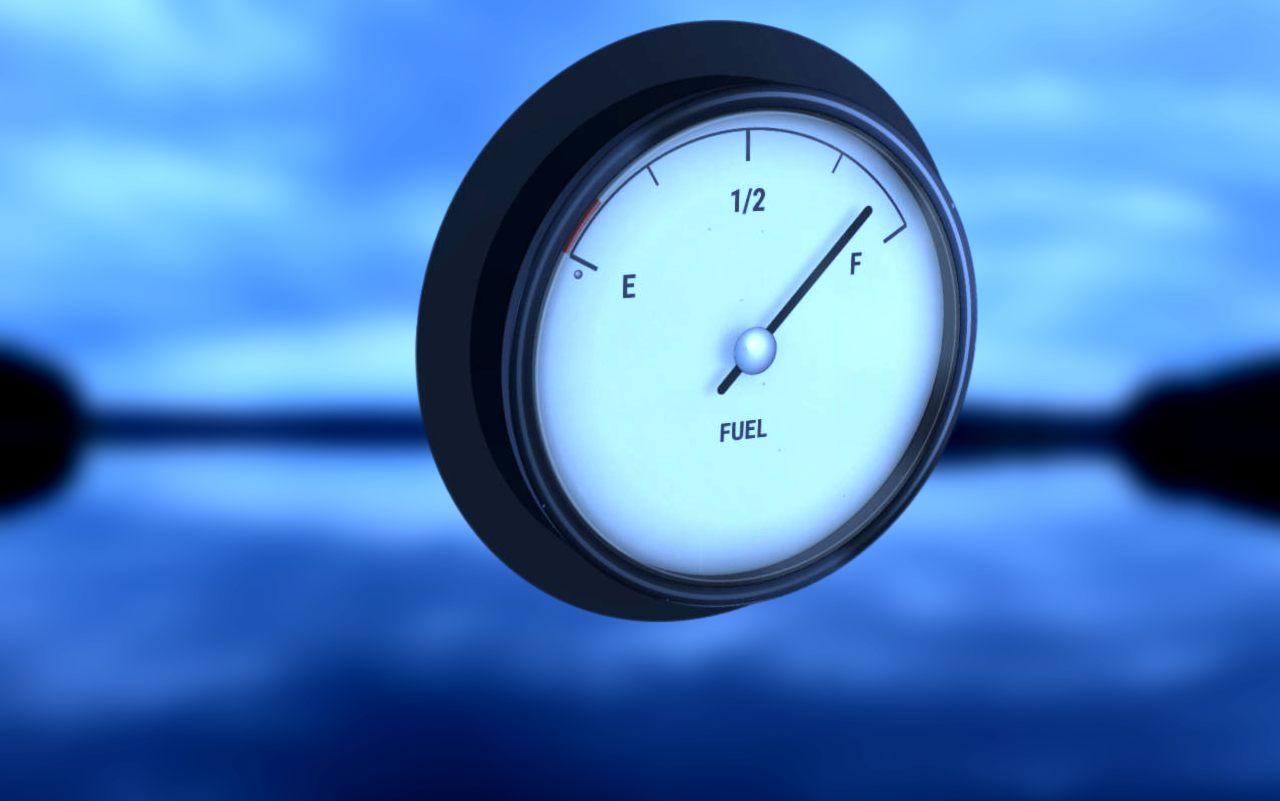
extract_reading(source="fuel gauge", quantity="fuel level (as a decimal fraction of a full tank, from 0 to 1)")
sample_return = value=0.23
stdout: value=0.875
